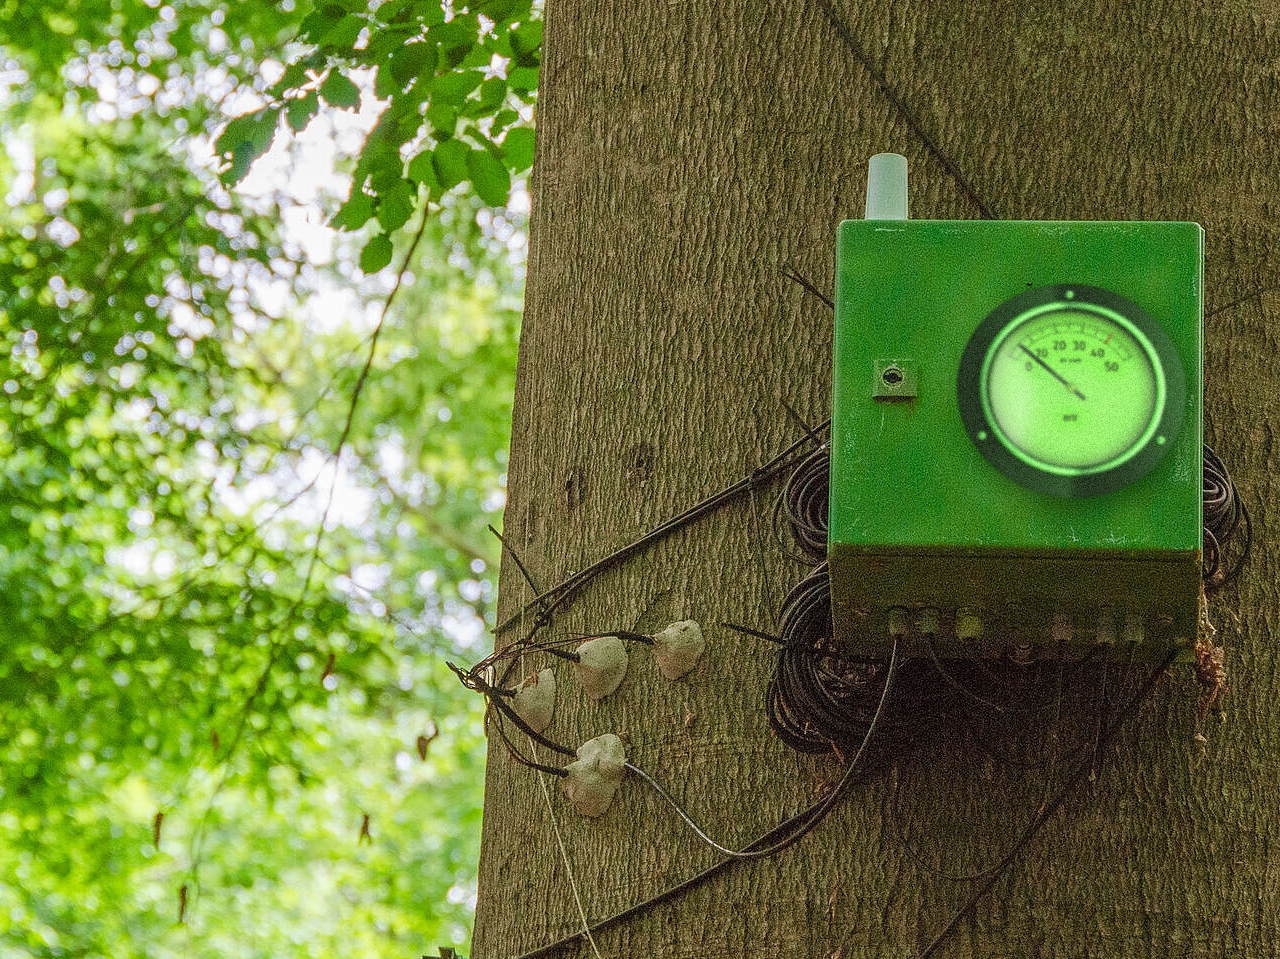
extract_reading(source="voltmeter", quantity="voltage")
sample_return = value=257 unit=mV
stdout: value=5 unit=mV
